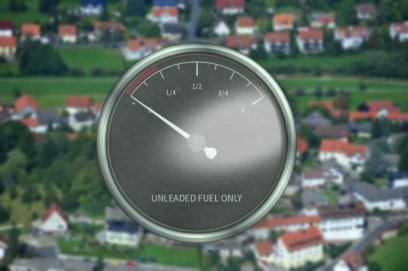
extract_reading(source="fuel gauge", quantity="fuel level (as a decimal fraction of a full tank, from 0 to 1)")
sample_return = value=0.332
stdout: value=0
